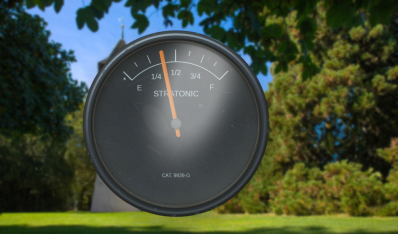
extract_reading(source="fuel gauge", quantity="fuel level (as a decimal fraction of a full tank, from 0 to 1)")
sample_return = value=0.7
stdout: value=0.375
